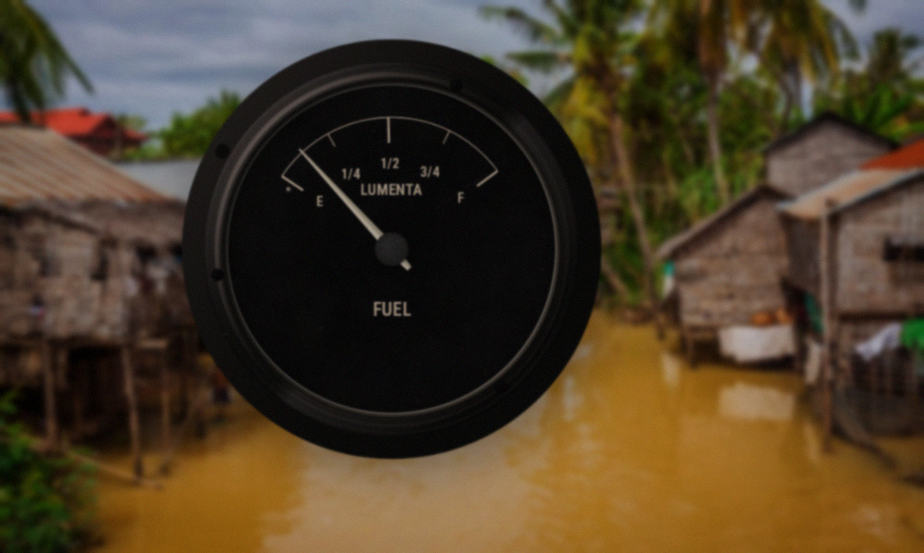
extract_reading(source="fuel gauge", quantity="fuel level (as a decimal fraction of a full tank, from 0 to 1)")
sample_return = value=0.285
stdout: value=0.125
